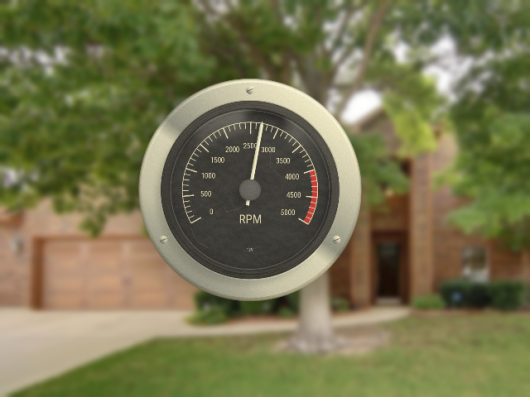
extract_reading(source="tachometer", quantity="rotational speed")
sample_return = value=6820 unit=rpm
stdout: value=2700 unit=rpm
